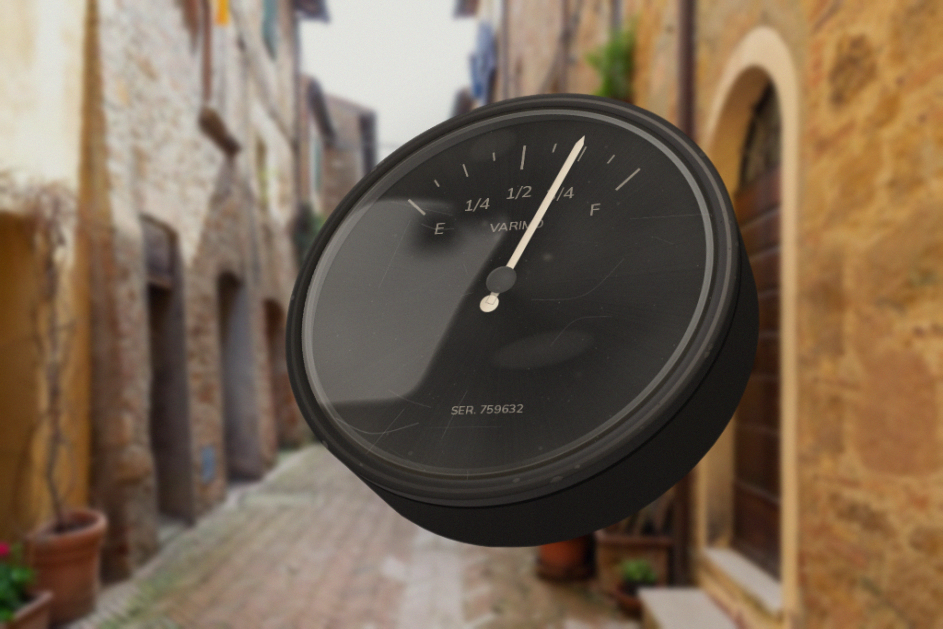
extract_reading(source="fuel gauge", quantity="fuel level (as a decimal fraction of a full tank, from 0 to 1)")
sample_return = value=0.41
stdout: value=0.75
